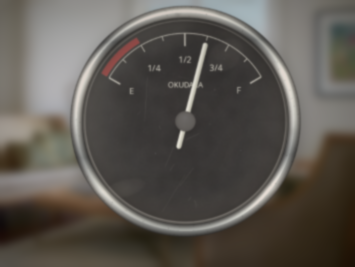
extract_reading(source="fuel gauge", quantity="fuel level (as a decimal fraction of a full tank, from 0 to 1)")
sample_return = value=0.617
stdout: value=0.625
